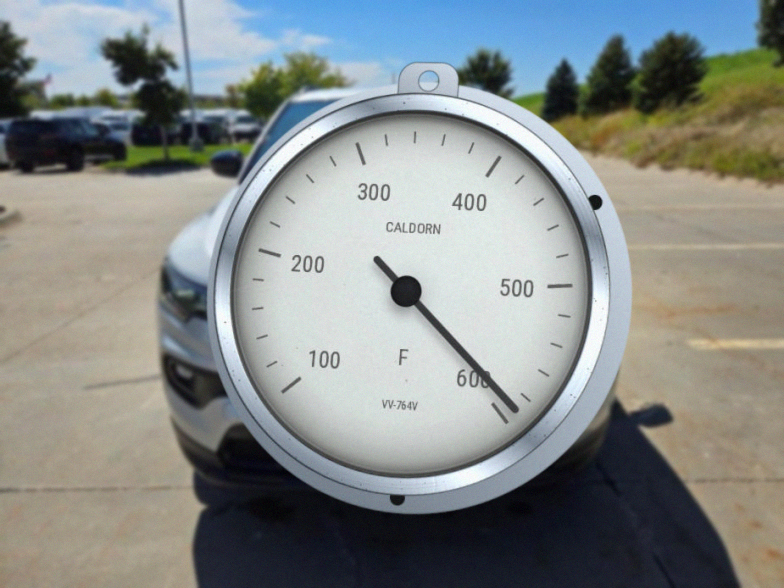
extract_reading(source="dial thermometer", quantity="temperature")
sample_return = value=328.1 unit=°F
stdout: value=590 unit=°F
